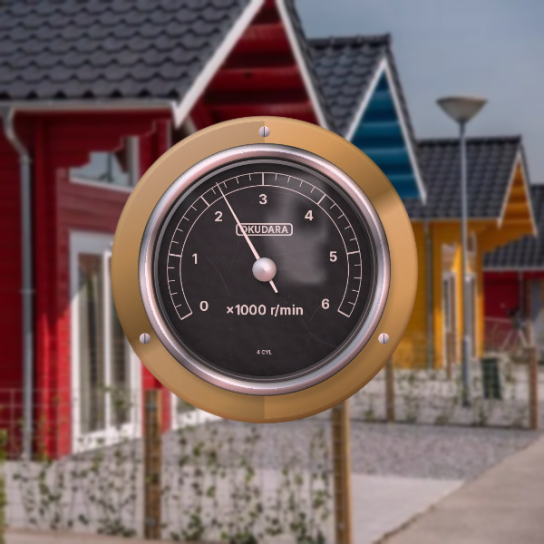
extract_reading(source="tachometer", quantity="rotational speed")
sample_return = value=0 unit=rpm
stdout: value=2300 unit=rpm
